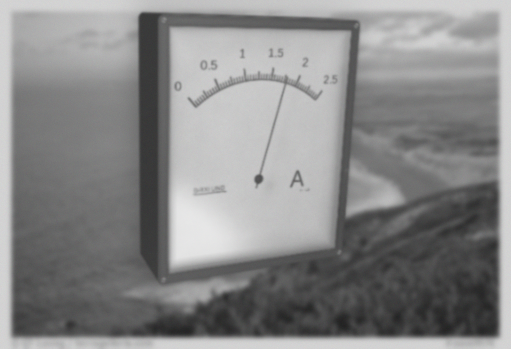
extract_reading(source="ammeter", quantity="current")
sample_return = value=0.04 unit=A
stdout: value=1.75 unit=A
